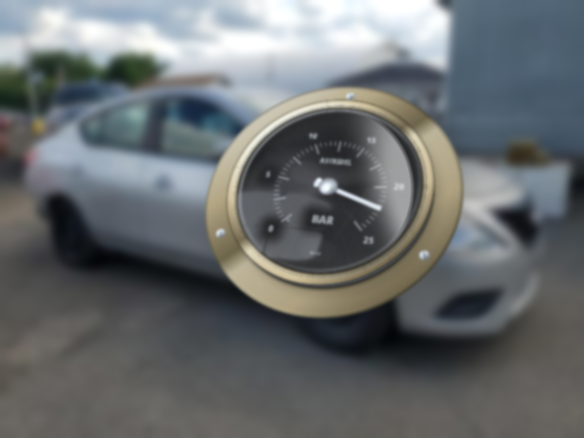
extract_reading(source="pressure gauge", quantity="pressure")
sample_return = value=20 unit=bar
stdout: value=22.5 unit=bar
